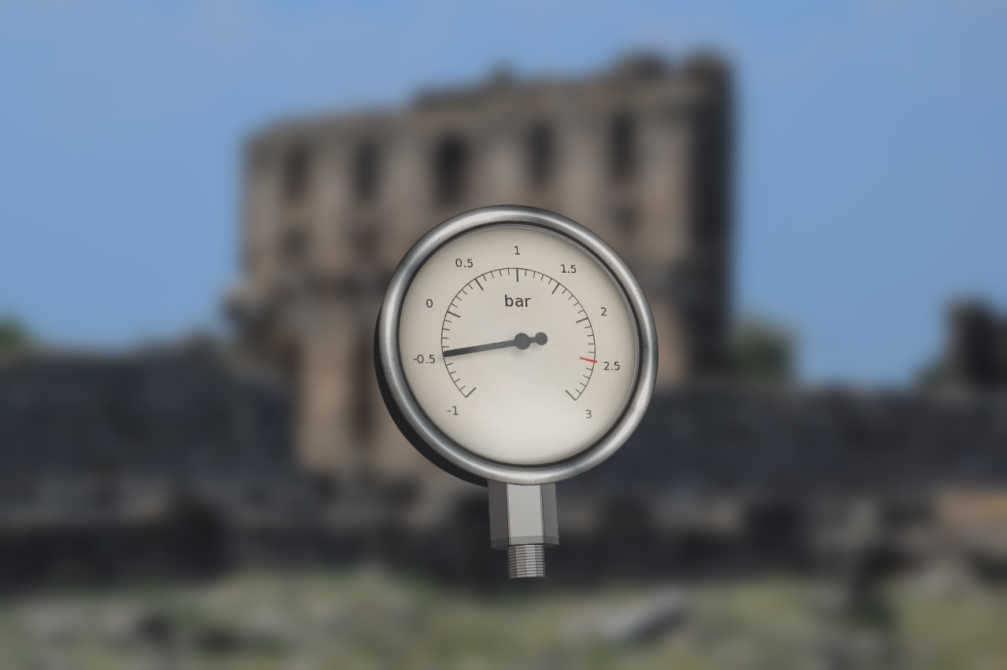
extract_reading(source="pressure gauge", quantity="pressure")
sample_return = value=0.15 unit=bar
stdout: value=-0.5 unit=bar
